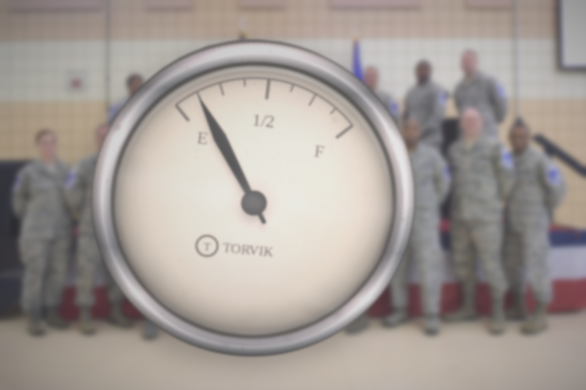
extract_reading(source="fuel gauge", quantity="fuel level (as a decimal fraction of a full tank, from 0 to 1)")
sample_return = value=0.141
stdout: value=0.125
